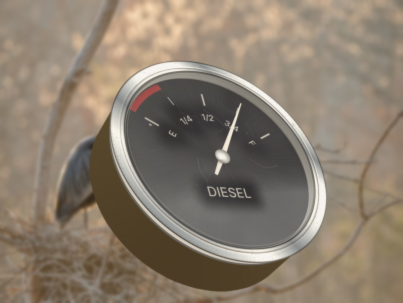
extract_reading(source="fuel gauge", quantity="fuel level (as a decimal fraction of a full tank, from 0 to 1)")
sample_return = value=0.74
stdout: value=0.75
